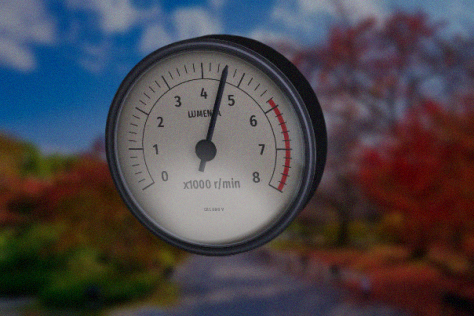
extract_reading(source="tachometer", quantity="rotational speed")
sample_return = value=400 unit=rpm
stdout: value=4600 unit=rpm
